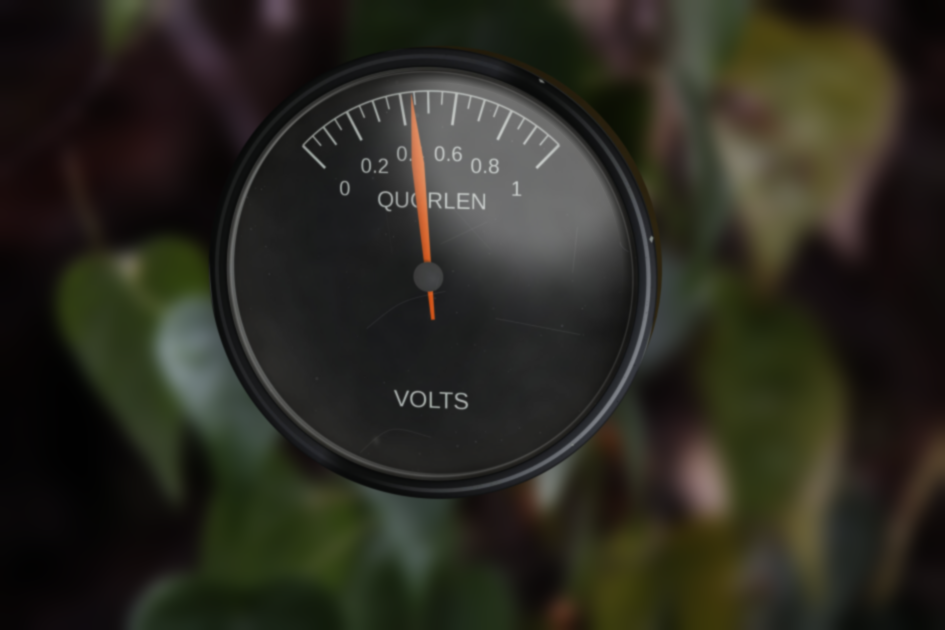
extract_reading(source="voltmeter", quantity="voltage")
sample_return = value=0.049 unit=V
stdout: value=0.45 unit=V
